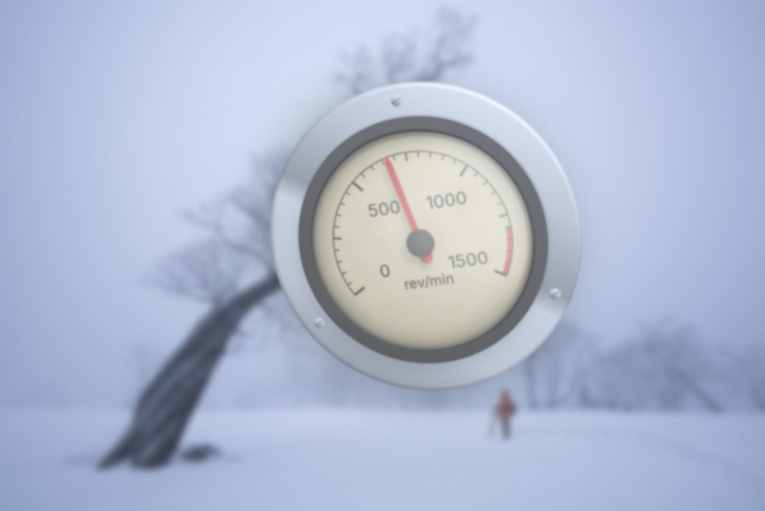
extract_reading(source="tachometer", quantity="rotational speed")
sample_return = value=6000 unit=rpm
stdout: value=675 unit=rpm
